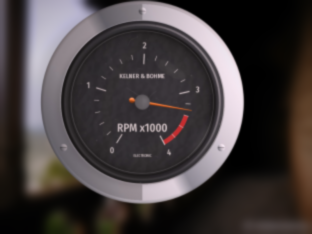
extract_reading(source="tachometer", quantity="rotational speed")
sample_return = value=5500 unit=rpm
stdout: value=3300 unit=rpm
